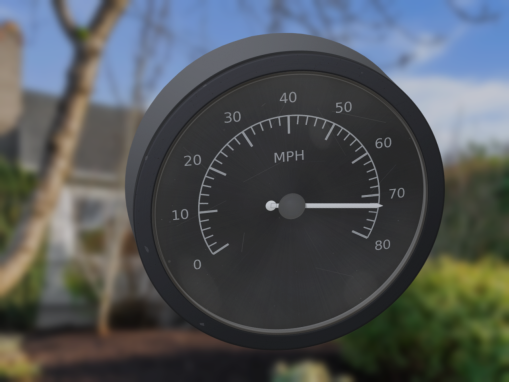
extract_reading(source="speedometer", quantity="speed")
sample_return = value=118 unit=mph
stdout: value=72 unit=mph
